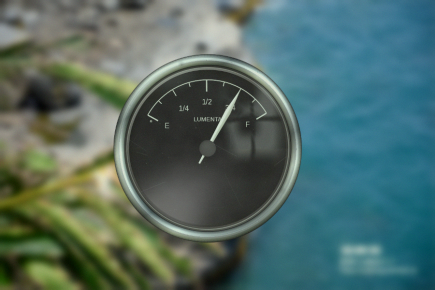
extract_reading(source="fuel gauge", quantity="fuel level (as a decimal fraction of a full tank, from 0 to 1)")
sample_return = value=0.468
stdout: value=0.75
